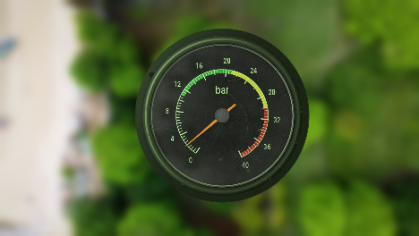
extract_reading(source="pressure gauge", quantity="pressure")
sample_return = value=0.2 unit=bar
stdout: value=2 unit=bar
